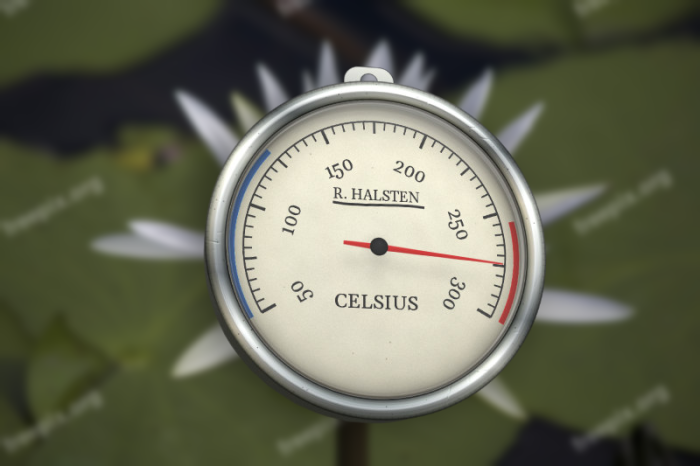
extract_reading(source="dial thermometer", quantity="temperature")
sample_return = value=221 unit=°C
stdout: value=275 unit=°C
